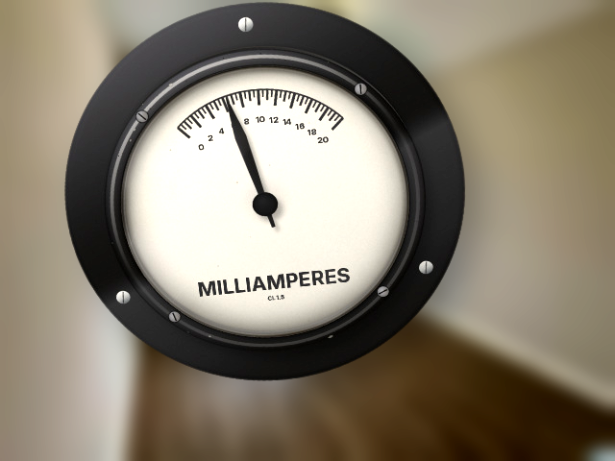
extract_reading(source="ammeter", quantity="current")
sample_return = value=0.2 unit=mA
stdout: value=6.5 unit=mA
